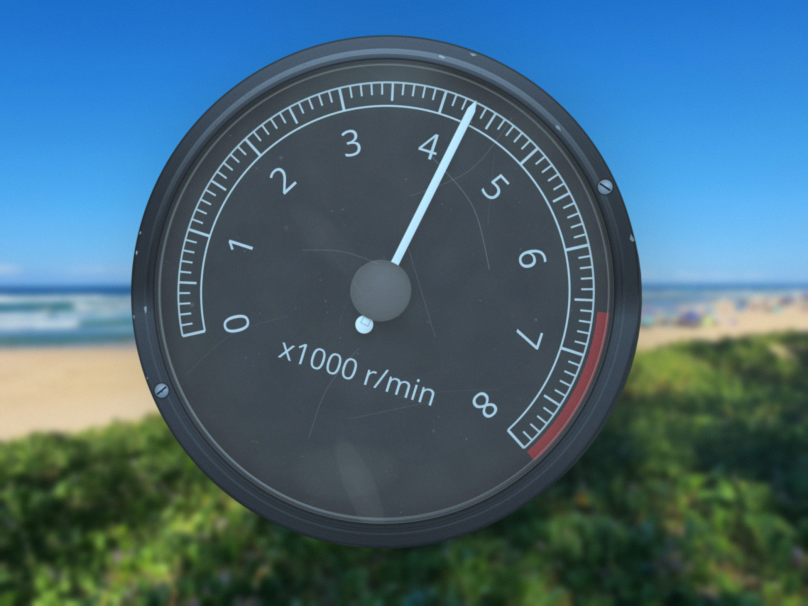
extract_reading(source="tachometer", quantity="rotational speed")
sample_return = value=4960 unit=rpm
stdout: value=4300 unit=rpm
